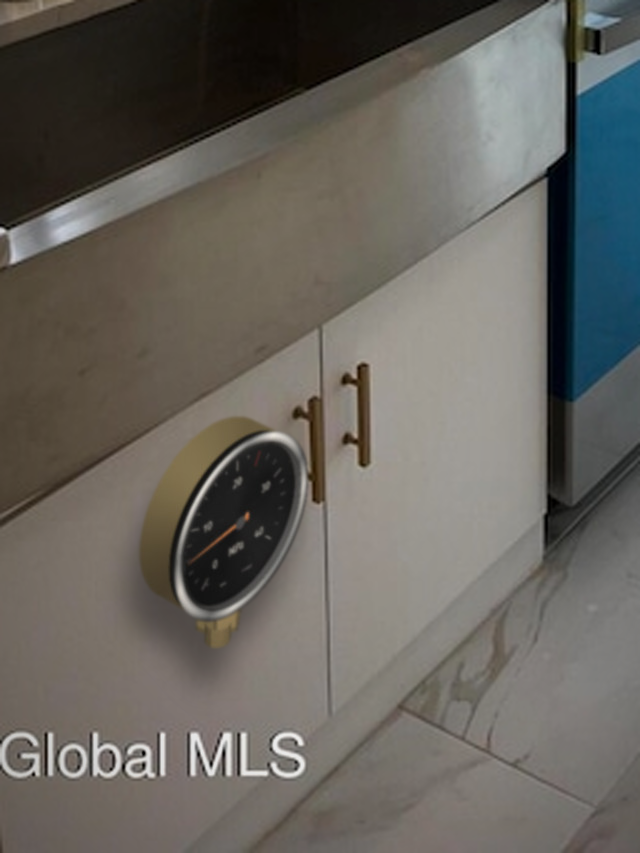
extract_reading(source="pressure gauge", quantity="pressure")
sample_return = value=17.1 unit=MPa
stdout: value=6 unit=MPa
